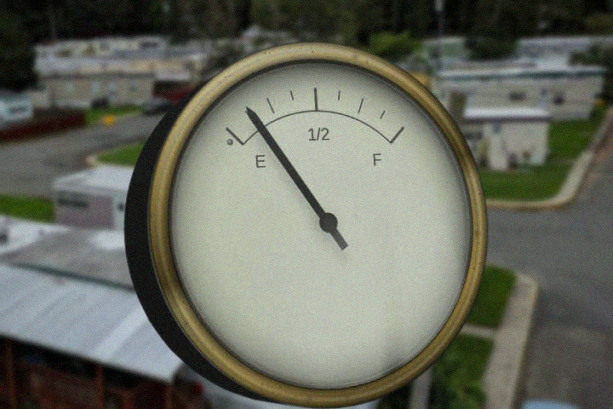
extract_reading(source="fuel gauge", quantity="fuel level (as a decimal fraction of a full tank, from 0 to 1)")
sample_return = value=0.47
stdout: value=0.125
